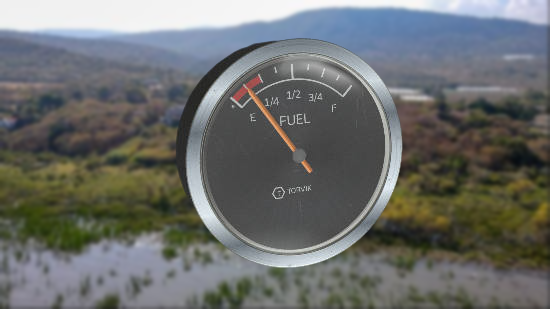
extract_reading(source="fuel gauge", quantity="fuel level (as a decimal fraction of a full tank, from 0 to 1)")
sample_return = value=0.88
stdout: value=0.125
